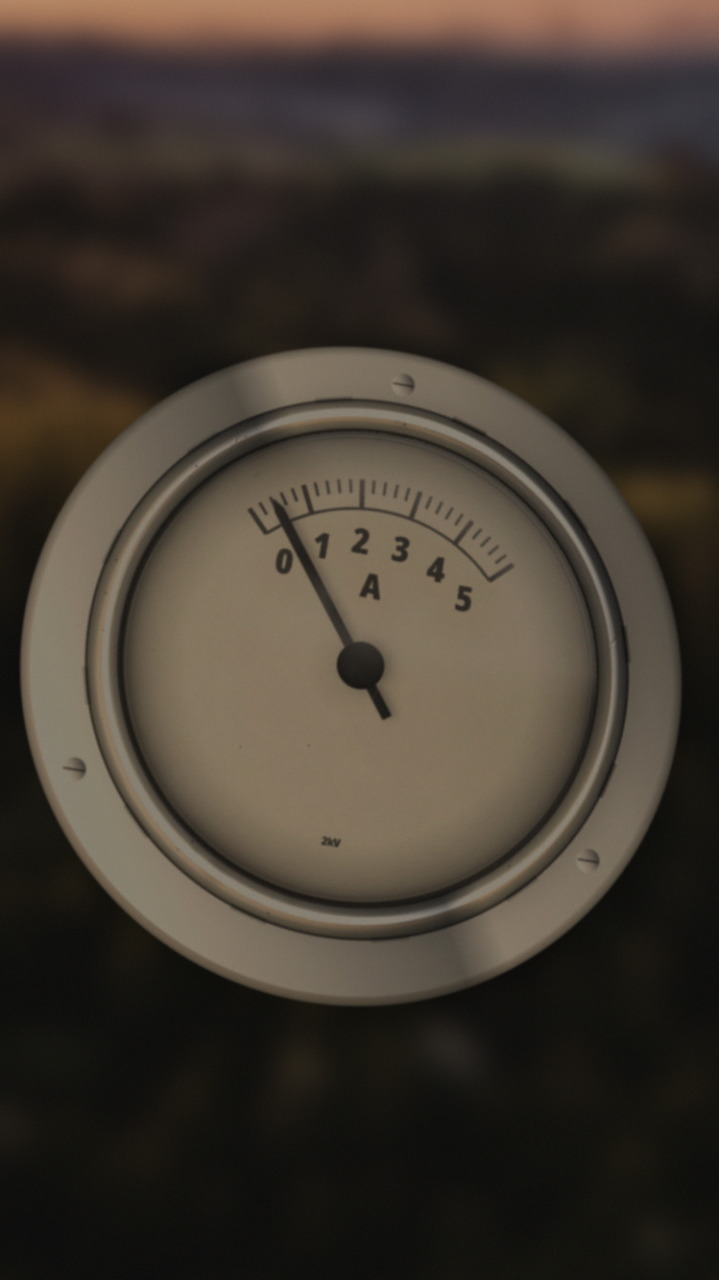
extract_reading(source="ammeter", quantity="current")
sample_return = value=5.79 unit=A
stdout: value=0.4 unit=A
